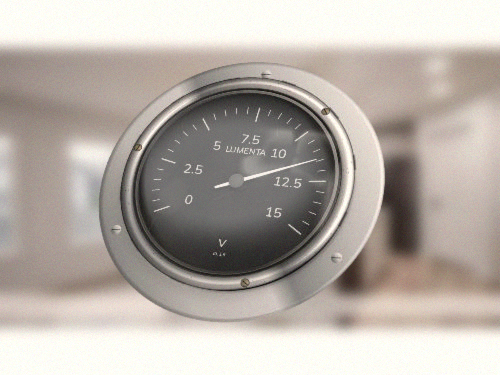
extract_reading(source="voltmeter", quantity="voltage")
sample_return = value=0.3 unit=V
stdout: value=11.5 unit=V
